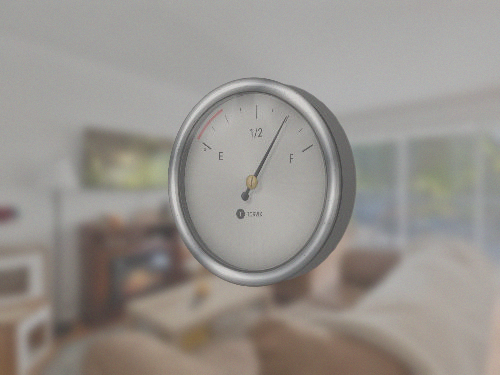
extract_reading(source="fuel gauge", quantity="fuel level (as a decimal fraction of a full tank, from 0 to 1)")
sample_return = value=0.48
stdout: value=0.75
